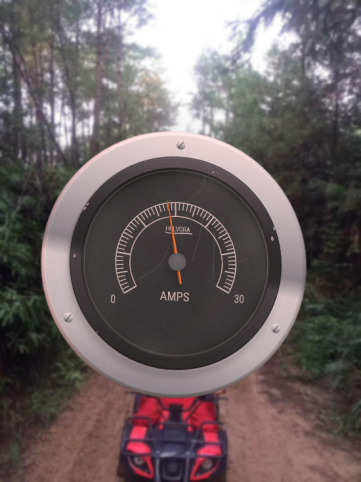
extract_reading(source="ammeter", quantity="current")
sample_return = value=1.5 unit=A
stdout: value=14 unit=A
